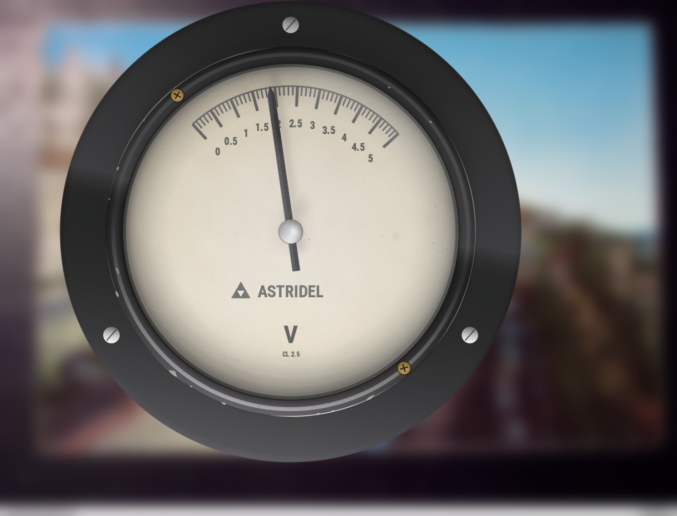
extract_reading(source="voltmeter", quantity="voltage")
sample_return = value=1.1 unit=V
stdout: value=1.9 unit=V
